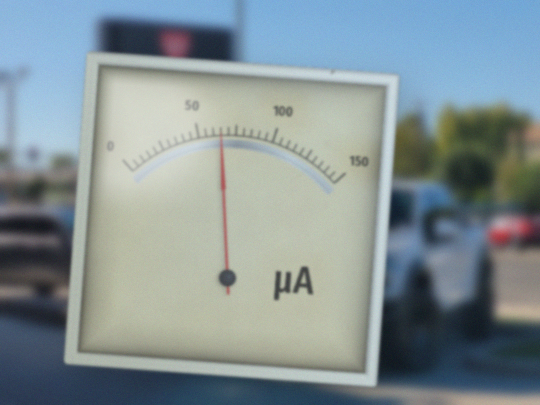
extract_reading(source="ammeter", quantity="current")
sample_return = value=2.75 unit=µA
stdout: value=65 unit=µA
